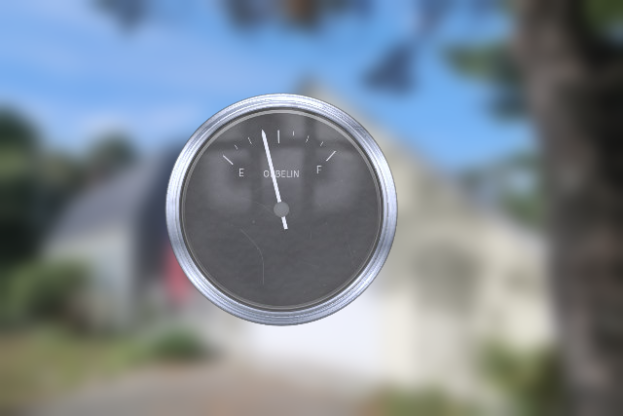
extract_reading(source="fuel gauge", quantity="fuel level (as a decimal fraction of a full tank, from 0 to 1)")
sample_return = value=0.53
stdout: value=0.375
